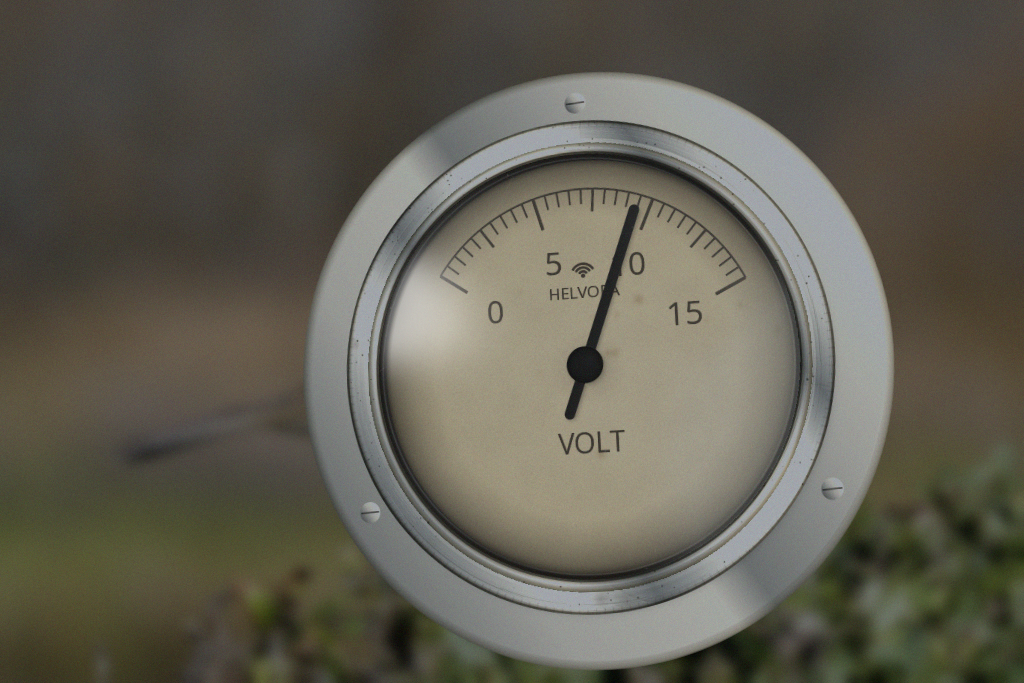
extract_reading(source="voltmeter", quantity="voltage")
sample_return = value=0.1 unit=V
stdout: value=9.5 unit=V
